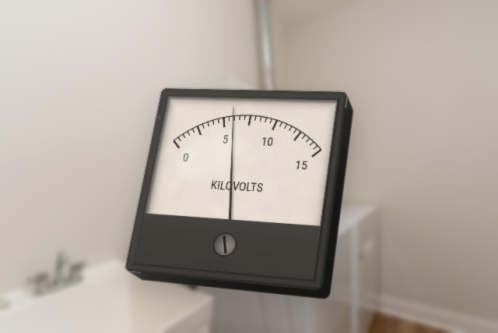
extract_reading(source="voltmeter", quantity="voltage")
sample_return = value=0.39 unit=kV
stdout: value=6 unit=kV
